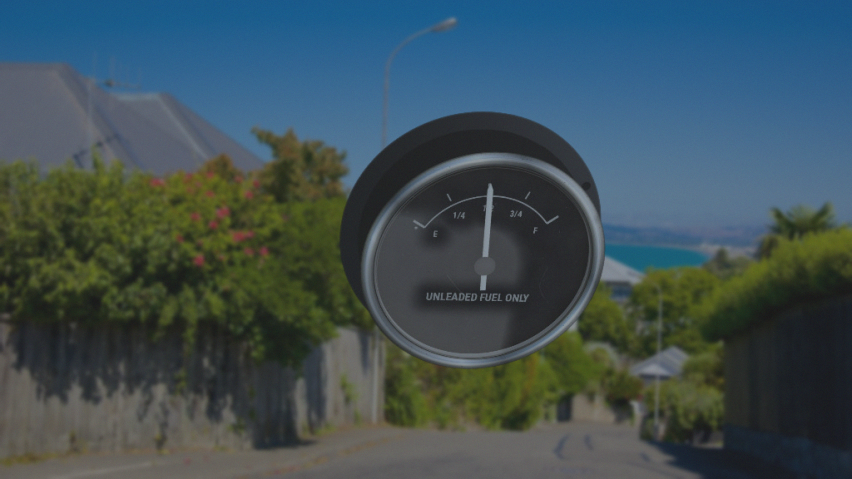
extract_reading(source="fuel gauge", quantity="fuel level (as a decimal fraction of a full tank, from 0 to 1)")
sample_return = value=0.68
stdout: value=0.5
